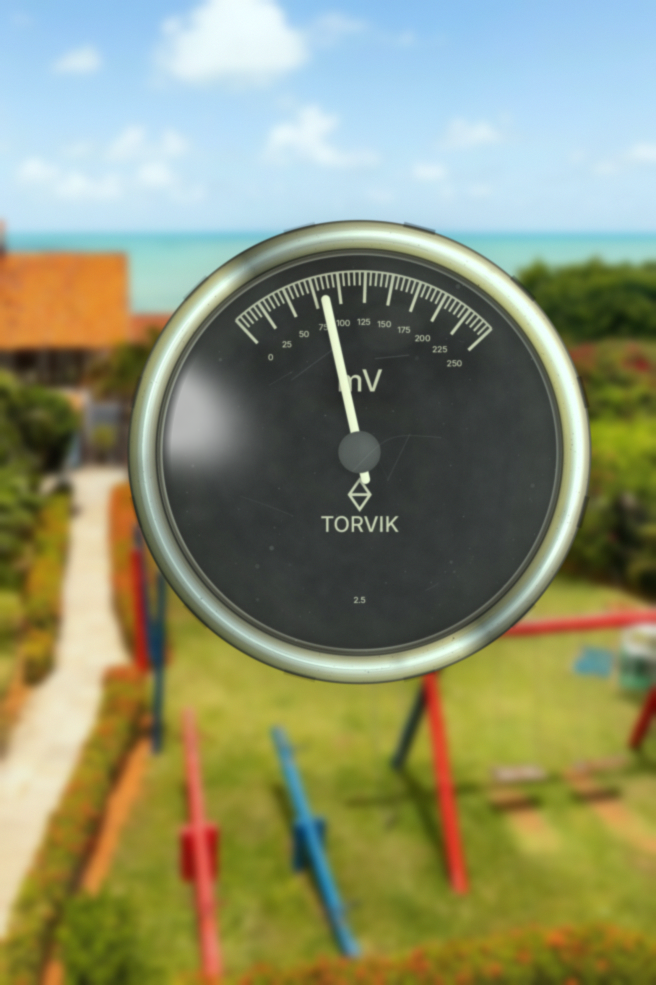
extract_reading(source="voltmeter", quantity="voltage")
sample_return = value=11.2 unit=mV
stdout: value=85 unit=mV
